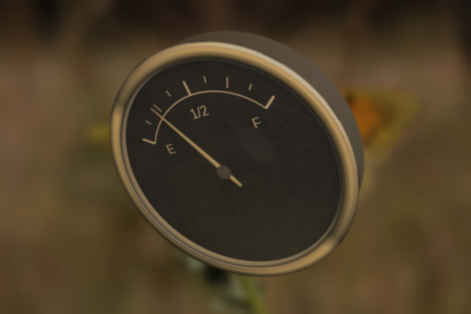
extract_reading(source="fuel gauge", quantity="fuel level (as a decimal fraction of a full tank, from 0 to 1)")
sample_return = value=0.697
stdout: value=0.25
